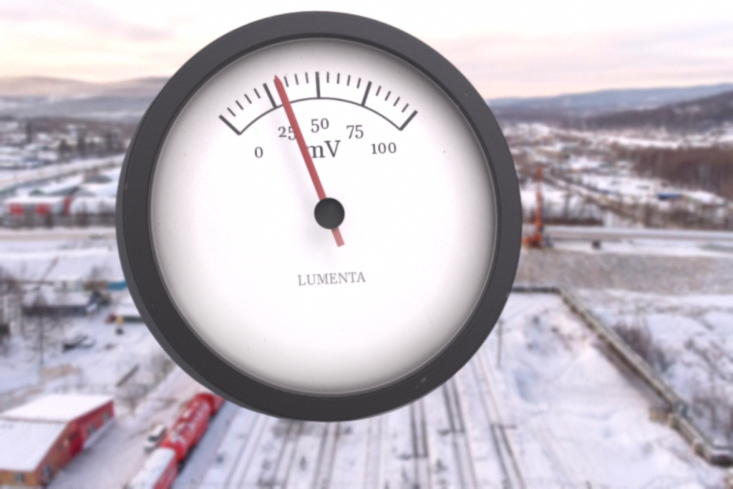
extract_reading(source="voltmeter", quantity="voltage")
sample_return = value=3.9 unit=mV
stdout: value=30 unit=mV
